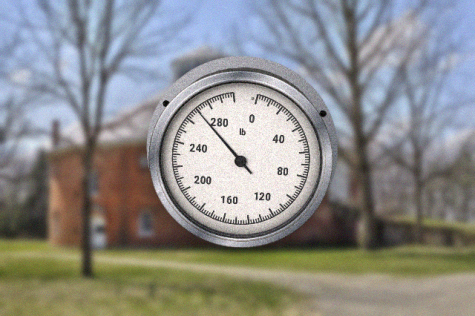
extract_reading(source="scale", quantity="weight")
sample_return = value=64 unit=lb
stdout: value=270 unit=lb
